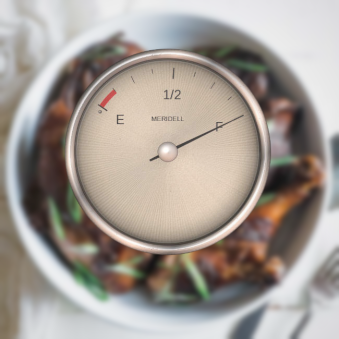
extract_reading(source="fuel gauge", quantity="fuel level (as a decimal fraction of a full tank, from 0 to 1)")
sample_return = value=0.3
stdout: value=1
